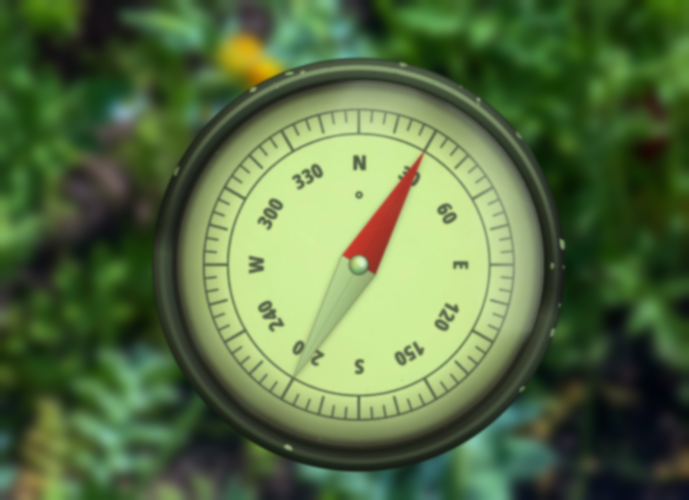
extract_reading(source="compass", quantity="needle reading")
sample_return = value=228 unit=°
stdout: value=30 unit=°
